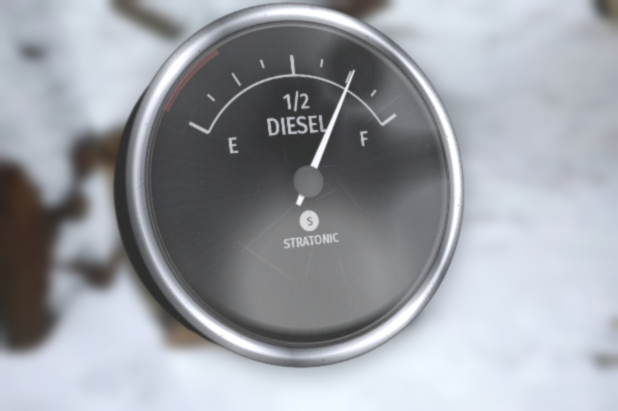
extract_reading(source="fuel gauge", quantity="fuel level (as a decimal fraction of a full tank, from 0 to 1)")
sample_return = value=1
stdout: value=0.75
